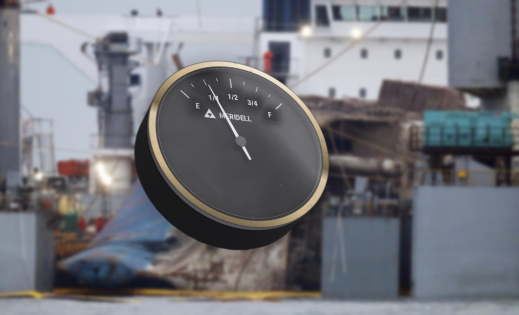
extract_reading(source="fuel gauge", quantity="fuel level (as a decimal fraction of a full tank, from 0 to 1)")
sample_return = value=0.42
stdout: value=0.25
